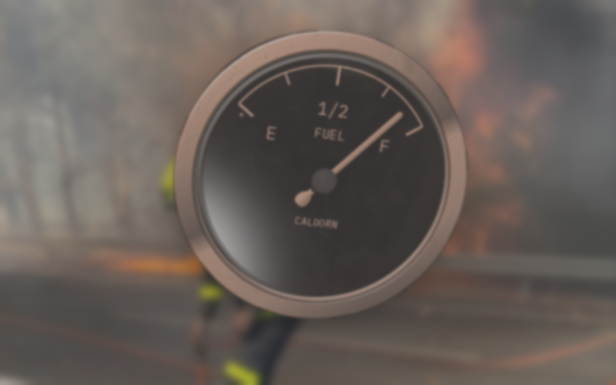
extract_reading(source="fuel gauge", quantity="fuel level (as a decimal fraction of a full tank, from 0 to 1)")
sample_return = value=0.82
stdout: value=0.875
